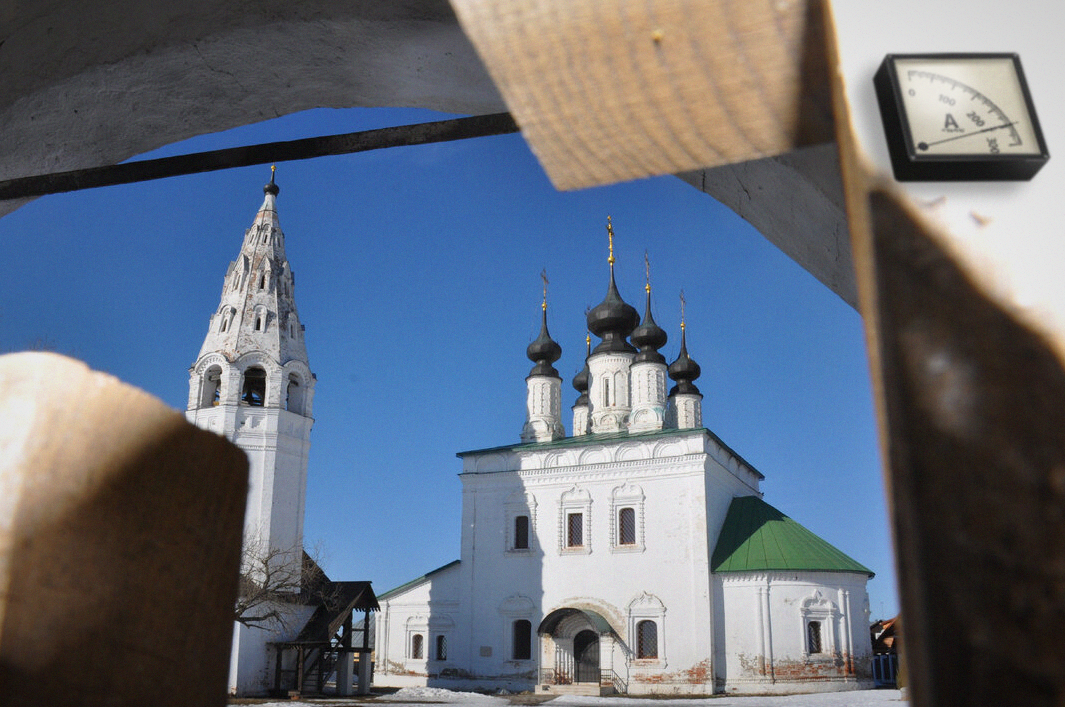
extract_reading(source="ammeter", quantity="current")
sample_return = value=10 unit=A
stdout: value=250 unit=A
